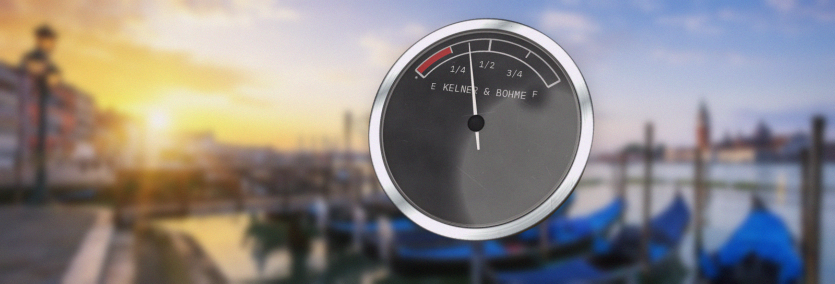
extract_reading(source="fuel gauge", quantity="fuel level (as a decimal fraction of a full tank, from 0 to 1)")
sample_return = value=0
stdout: value=0.375
